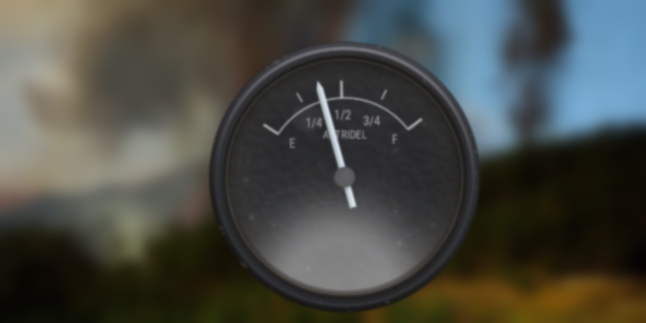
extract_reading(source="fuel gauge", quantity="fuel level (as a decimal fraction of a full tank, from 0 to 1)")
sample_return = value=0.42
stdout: value=0.375
